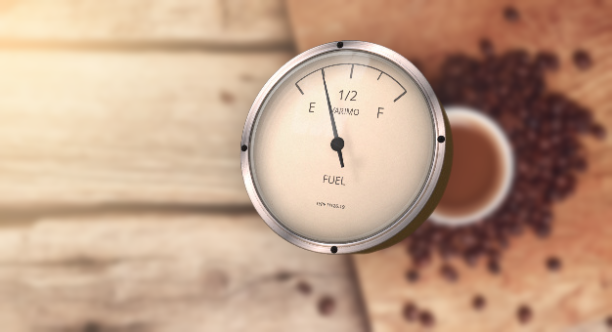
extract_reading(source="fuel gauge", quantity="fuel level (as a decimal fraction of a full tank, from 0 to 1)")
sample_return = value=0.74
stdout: value=0.25
